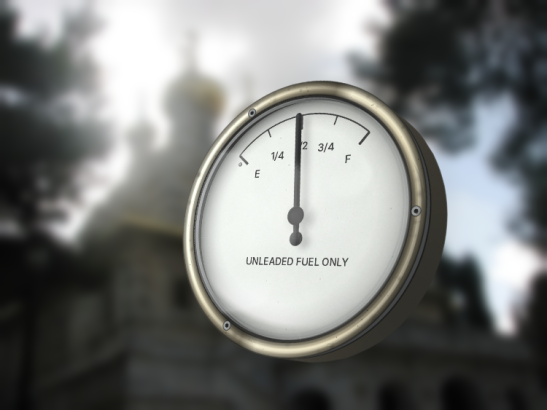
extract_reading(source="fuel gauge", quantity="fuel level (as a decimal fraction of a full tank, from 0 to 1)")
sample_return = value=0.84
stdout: value=0.5
